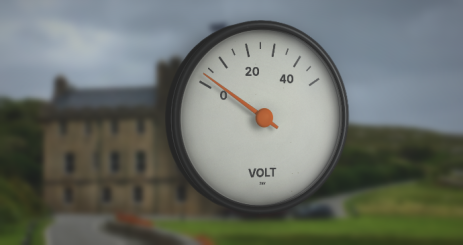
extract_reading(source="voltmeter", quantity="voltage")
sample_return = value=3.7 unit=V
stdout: value=2.5 unit=V
